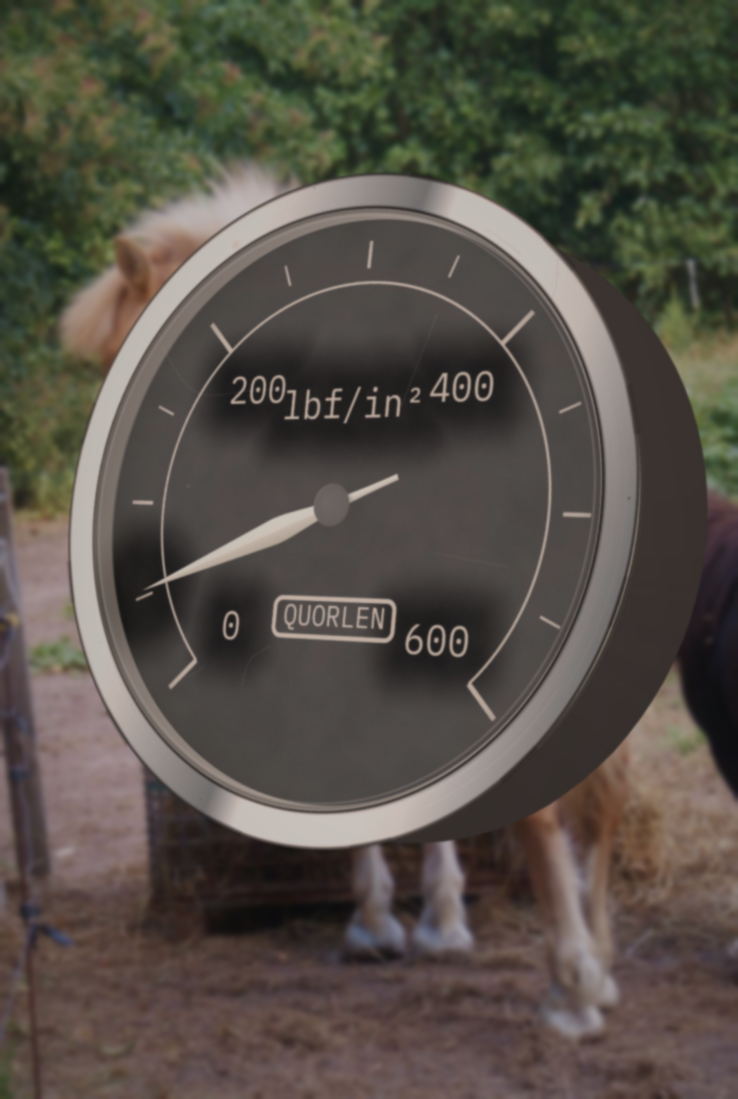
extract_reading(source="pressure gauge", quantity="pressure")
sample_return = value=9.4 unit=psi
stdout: value=50 unit=psi
